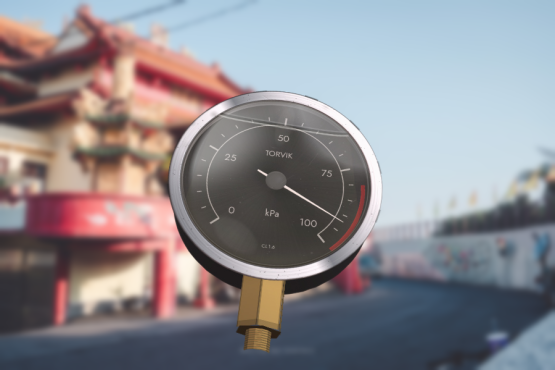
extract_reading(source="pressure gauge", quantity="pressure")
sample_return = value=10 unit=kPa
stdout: value=92.5 unit=kPa
